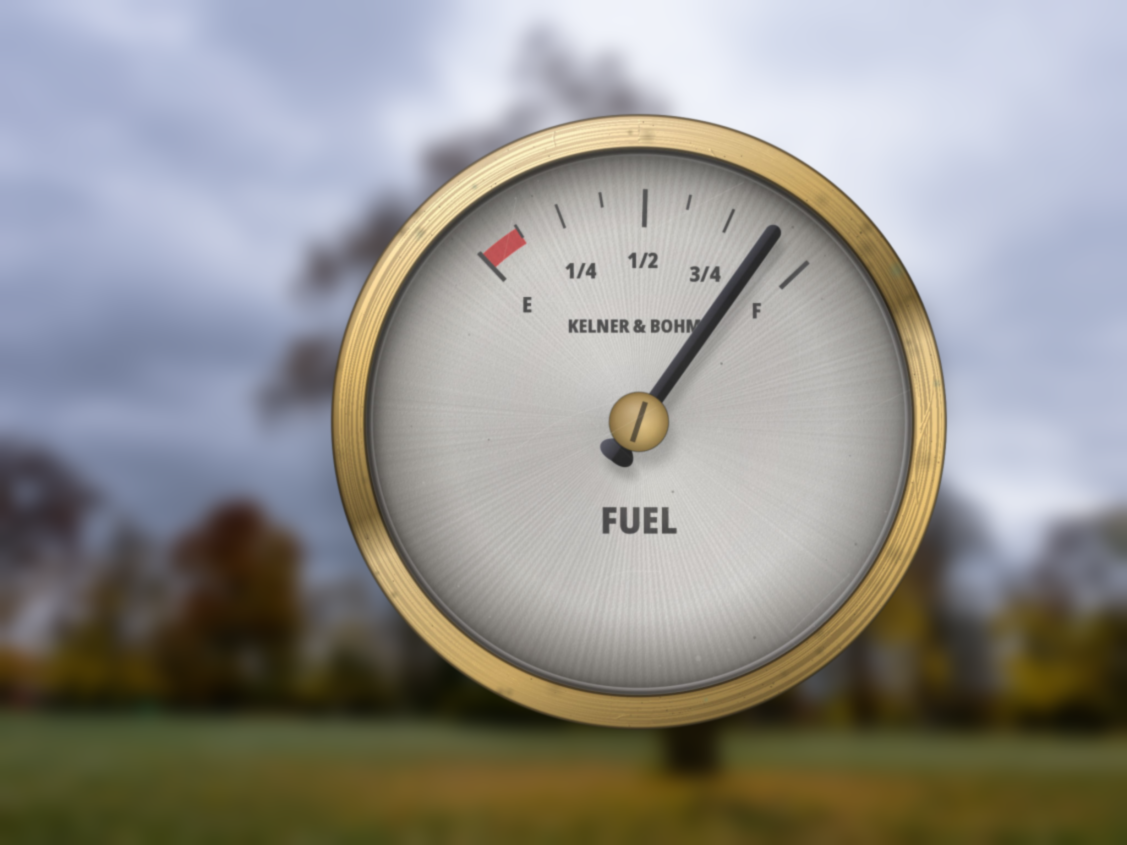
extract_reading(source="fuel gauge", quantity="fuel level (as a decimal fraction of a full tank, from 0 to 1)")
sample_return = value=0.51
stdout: value=0.875
